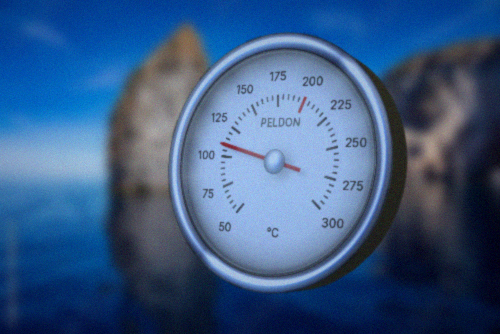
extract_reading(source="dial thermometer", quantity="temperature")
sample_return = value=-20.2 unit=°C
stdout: value=110 unit=°C
